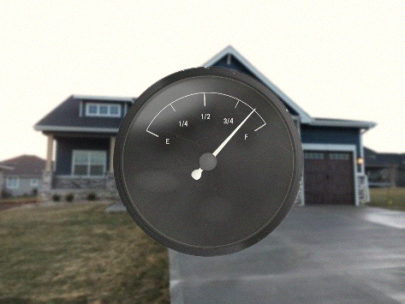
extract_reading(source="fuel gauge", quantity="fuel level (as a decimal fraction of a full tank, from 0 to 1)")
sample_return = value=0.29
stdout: value=0.875
